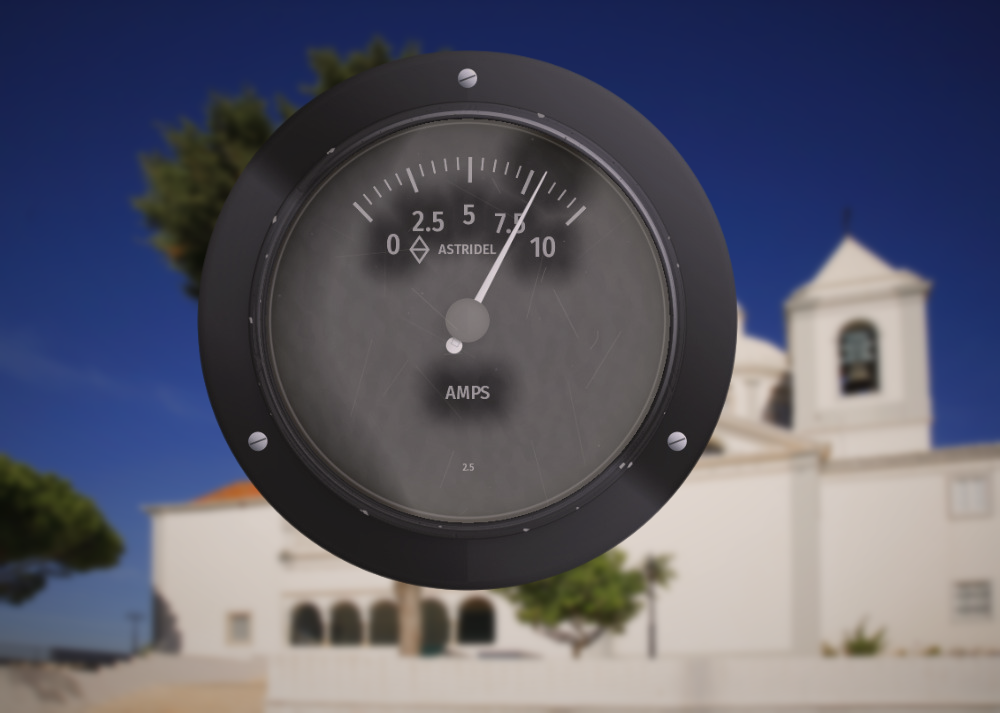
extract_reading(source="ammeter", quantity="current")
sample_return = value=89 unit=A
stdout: value=8 unit=A
